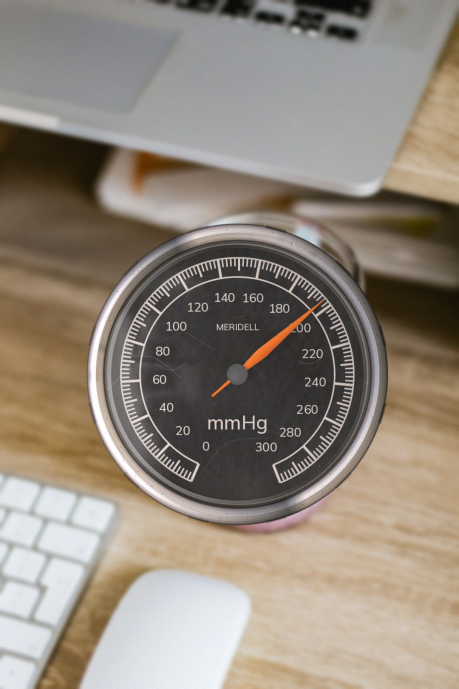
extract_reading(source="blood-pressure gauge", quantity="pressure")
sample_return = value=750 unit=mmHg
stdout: value=196 unit=mmHg
